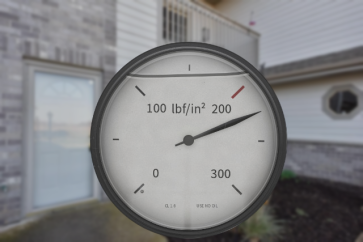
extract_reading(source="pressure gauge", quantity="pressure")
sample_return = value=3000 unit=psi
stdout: value=225 unit=psi
